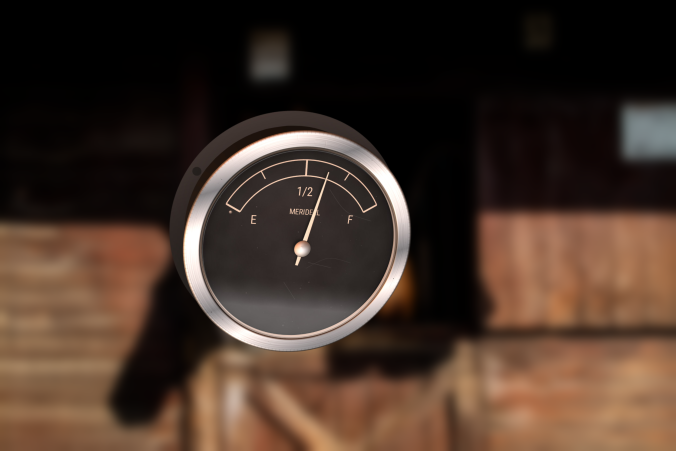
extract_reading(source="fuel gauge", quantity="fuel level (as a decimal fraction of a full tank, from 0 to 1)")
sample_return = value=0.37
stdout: value=0.625
